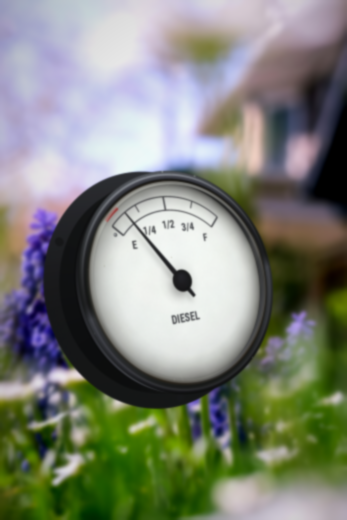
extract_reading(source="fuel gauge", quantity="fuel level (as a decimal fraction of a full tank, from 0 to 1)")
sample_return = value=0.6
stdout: value=0.125
